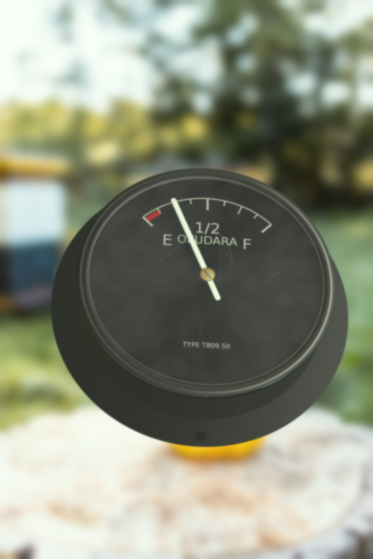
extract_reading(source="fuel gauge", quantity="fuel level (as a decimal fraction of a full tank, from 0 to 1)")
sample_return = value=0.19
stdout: value=0.25
